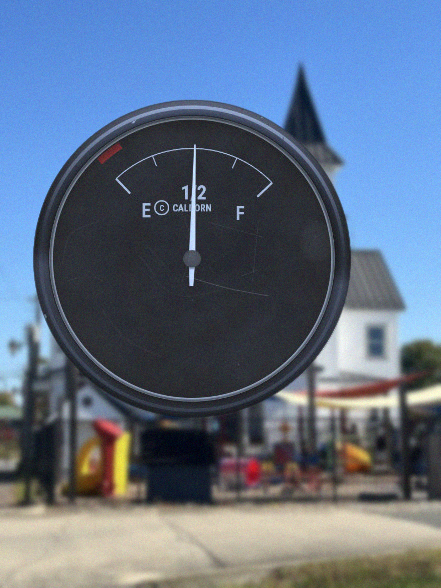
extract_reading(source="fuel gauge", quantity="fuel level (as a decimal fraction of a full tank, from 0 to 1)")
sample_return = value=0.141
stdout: value=0.5
